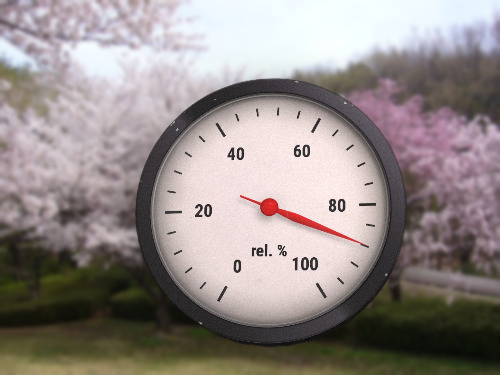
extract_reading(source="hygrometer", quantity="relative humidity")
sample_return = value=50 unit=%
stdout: value=88 unit=%
